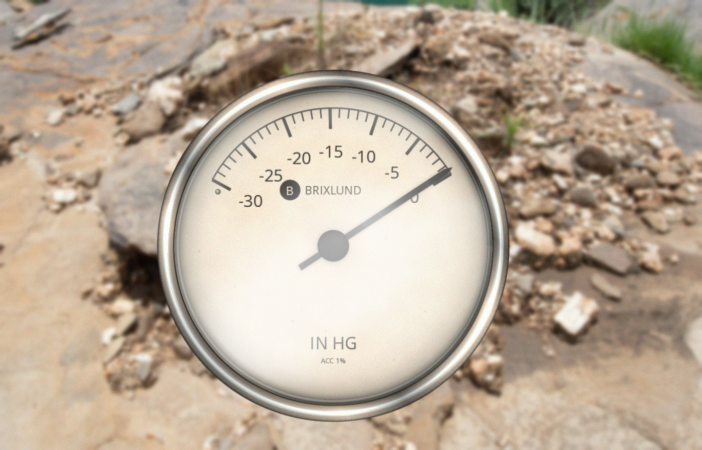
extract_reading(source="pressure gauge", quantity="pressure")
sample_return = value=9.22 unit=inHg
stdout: value=-0.5 unit=inHg
